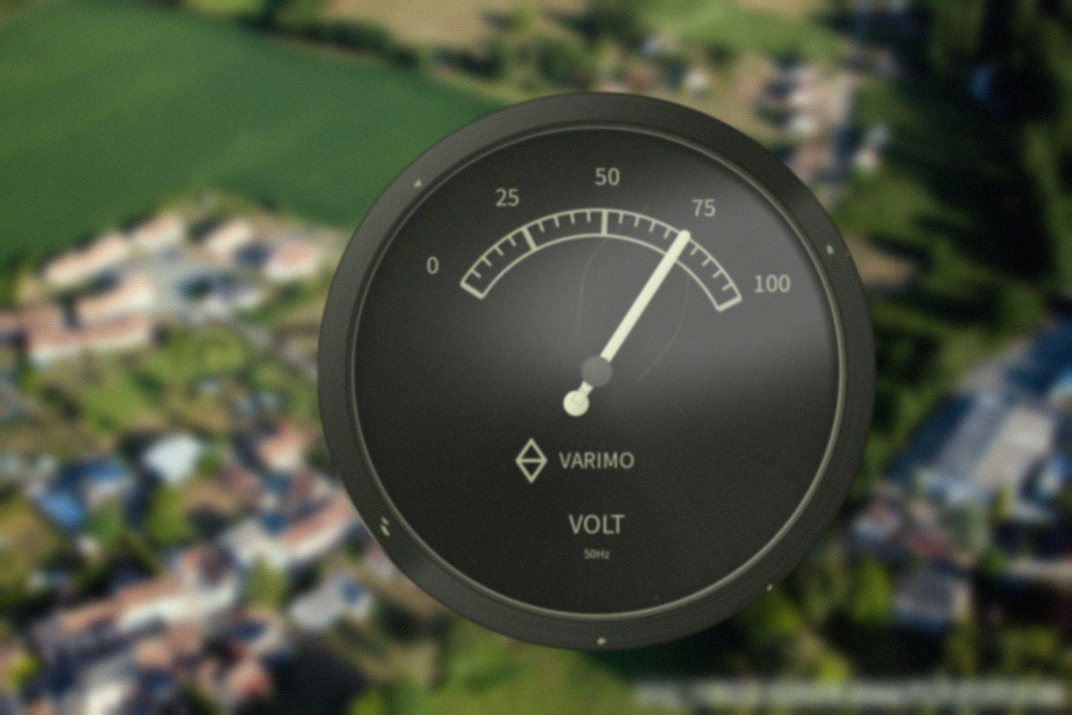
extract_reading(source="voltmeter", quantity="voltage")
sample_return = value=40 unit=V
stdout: value=75 unit=V
